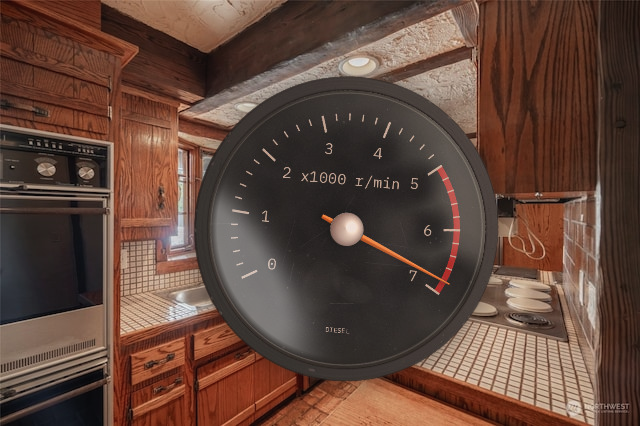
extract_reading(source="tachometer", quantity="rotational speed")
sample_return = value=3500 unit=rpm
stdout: value=6800 unit=rpm
